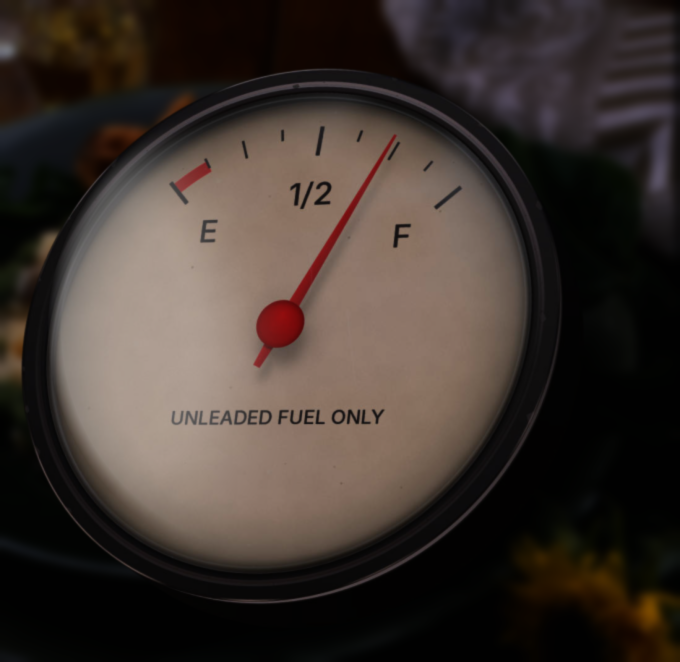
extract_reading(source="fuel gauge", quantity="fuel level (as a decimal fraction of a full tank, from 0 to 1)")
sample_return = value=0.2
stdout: value=0.75
